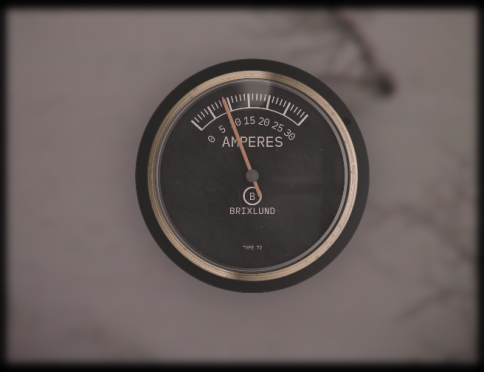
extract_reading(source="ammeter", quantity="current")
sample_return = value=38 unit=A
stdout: value=9 unit=A
